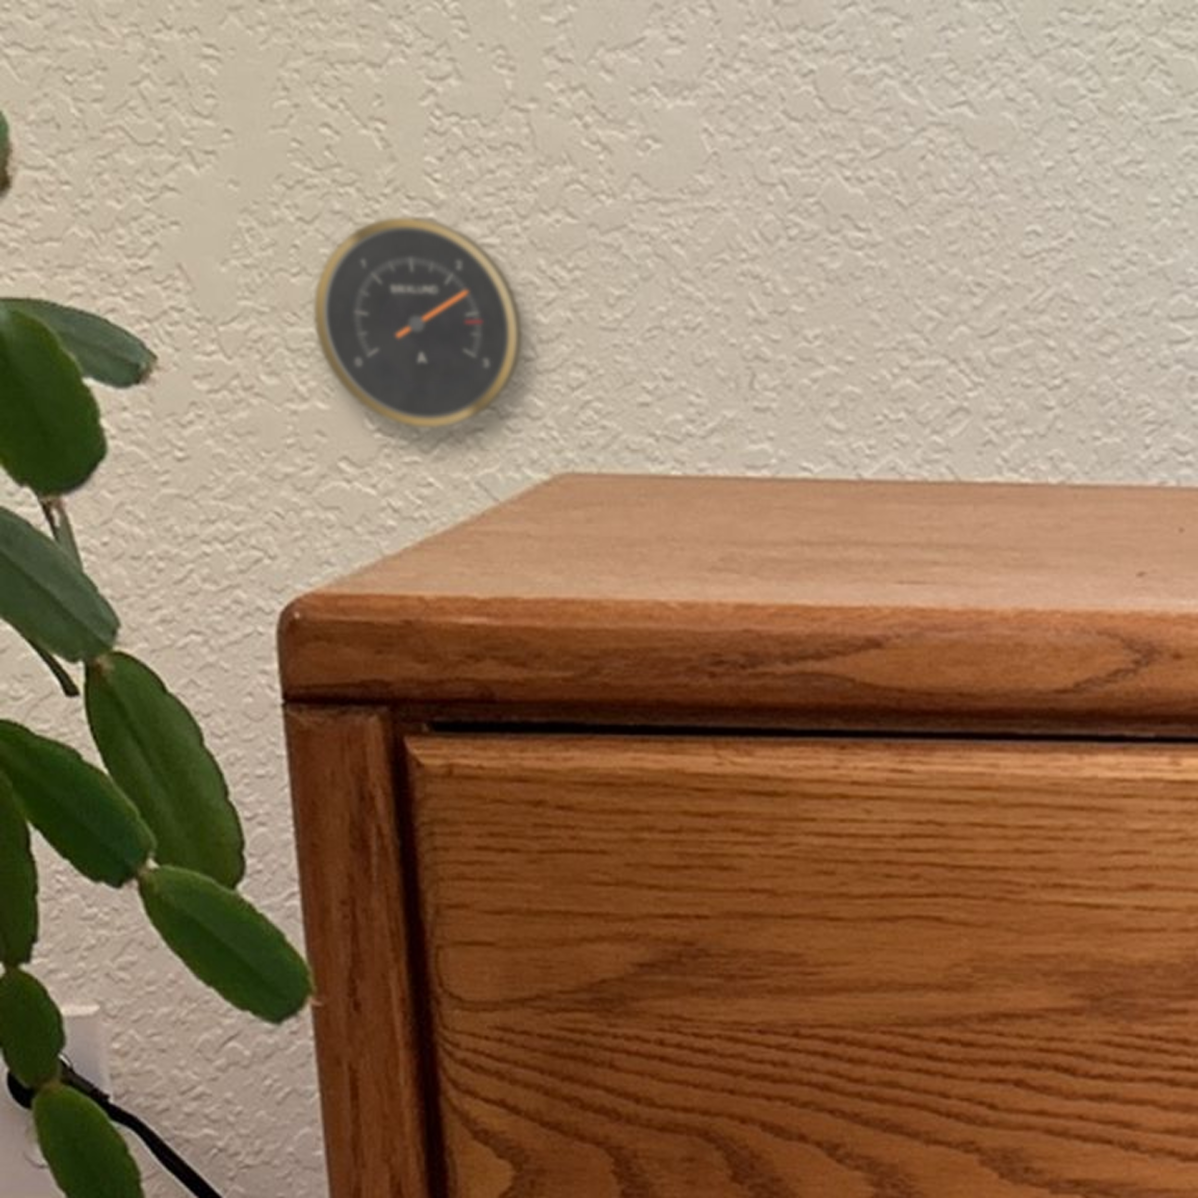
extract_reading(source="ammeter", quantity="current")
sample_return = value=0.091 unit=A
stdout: value=2.25 unit=A
